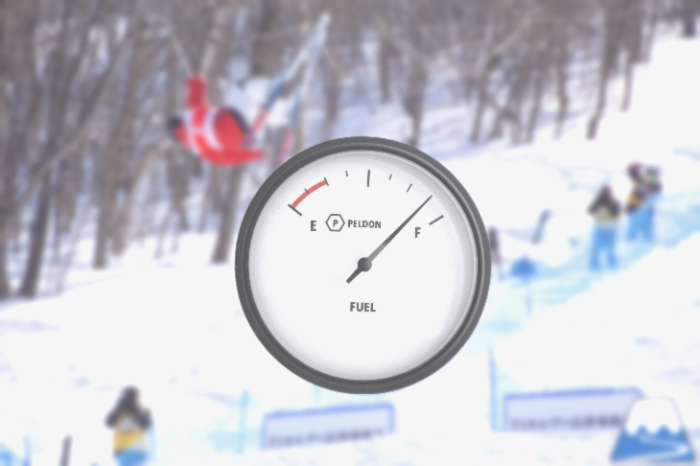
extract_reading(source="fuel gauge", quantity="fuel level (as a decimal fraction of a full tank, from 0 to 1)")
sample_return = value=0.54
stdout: value=0.875
